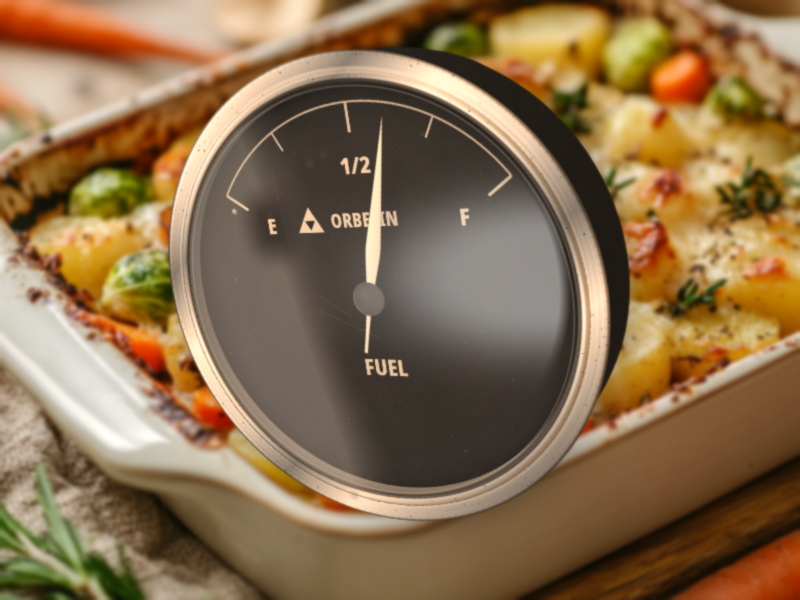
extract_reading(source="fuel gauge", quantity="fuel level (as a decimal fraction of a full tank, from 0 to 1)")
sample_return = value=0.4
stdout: value=0.625
